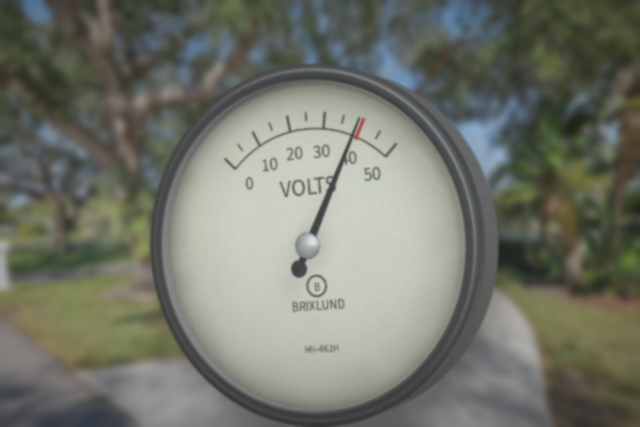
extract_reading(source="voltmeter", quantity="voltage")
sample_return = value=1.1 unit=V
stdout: value=40 unit=V
